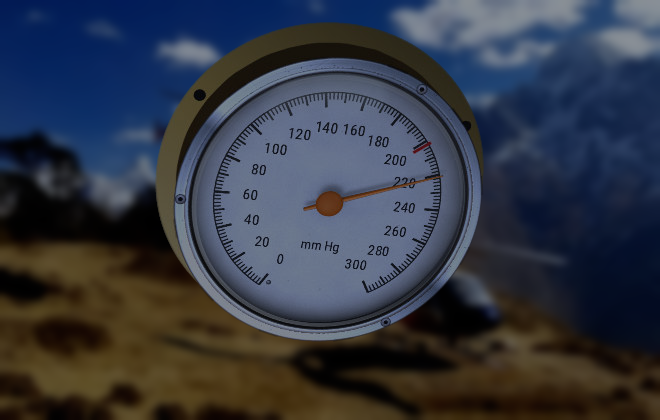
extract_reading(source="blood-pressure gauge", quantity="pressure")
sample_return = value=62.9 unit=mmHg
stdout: value=220 unit=mmHg
